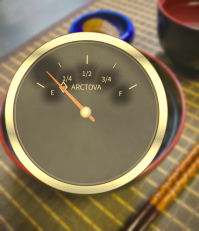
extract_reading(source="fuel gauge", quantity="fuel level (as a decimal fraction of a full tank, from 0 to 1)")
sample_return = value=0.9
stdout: value=0.125
